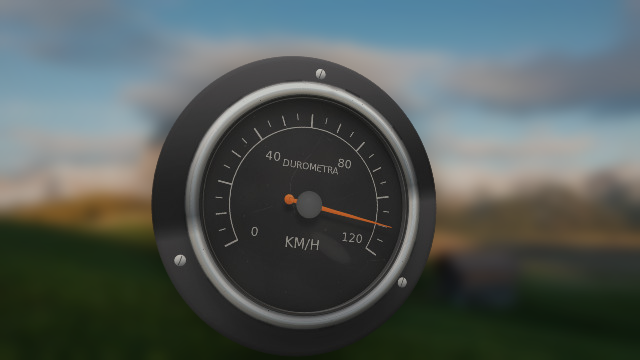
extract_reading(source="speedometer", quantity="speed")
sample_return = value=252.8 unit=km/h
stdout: value=110 unit=km/h
